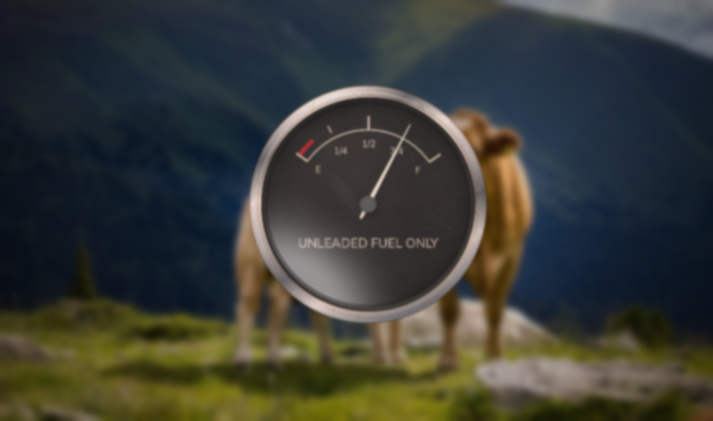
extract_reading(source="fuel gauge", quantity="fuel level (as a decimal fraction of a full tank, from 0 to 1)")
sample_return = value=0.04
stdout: value=0.75
